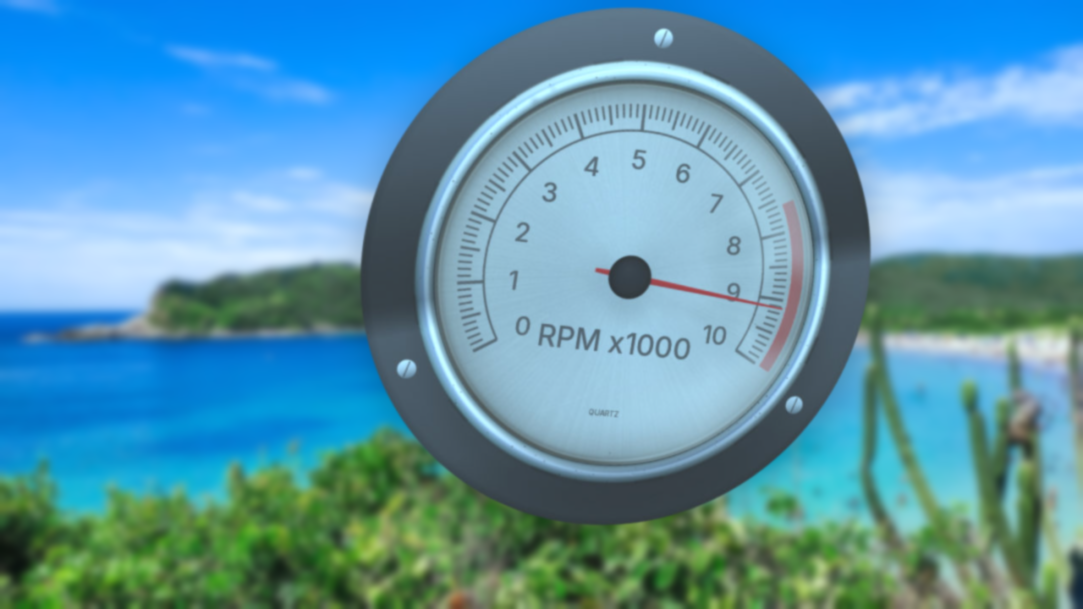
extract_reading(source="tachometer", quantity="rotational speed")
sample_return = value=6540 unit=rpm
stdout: value=9100 unit=rpm
